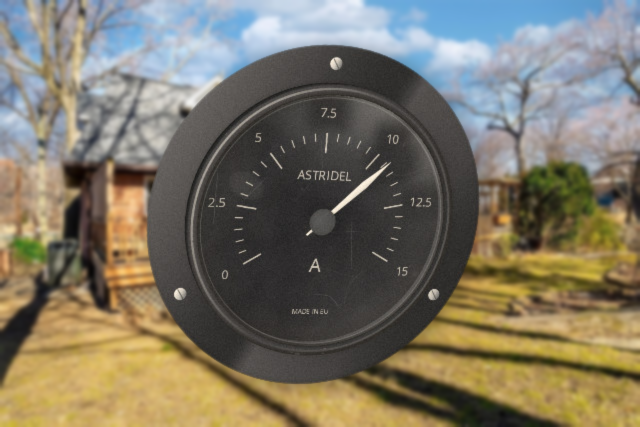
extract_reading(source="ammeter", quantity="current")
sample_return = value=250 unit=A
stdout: value=10.5 unit=A
